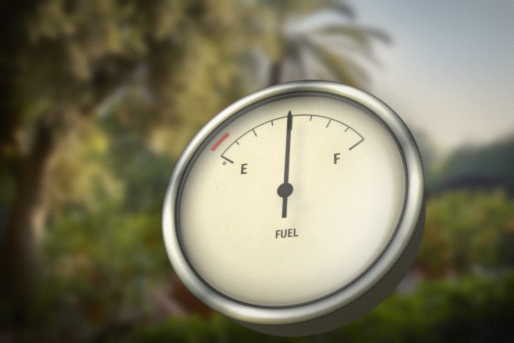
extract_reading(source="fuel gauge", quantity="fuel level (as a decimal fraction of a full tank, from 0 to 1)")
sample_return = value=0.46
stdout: value=0.5
